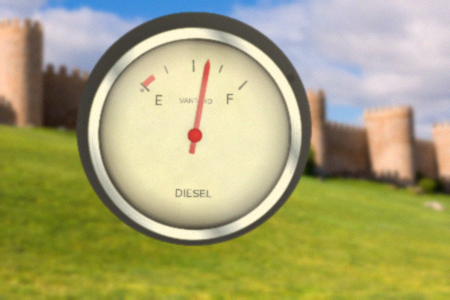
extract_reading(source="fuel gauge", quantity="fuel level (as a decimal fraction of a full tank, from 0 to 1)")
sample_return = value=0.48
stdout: value=0.625
